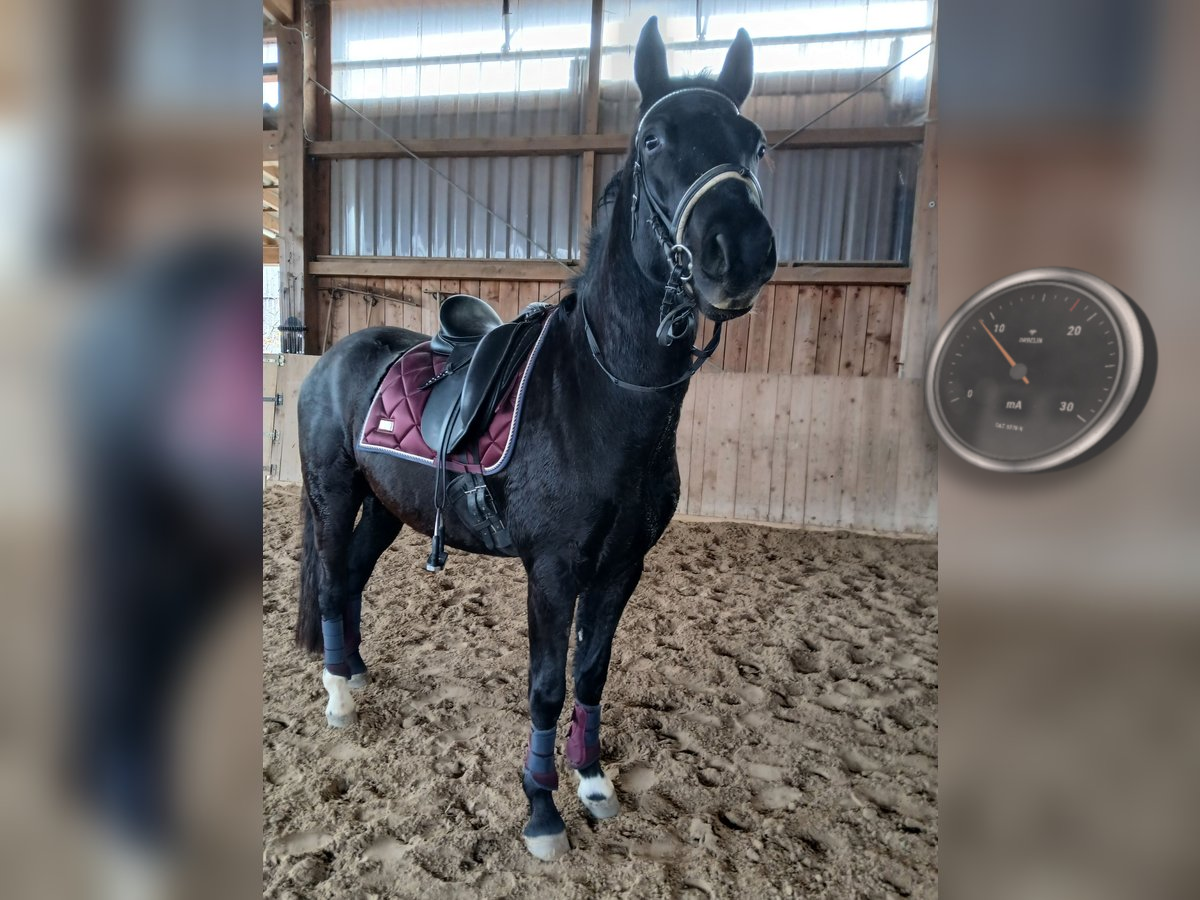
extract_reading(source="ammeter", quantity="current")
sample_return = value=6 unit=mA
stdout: value=9 unit=mA
